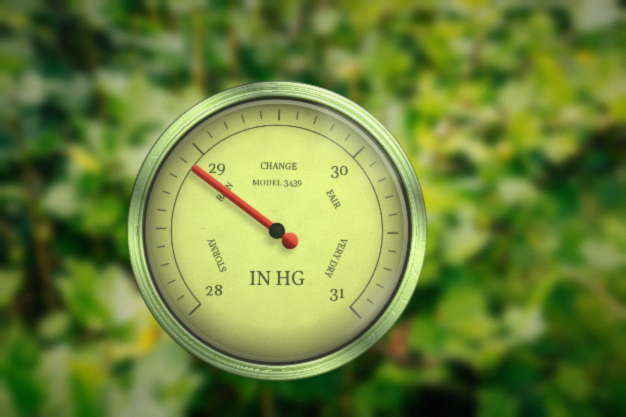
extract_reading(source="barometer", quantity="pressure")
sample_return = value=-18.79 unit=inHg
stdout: value=28.9 unit=inHg
